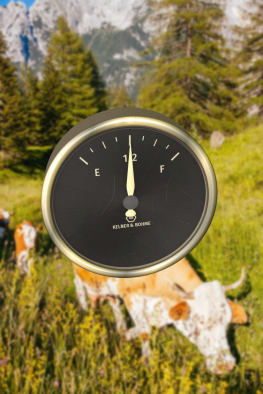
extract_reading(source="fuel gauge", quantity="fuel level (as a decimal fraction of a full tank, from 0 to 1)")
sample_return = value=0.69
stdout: value=0.5
